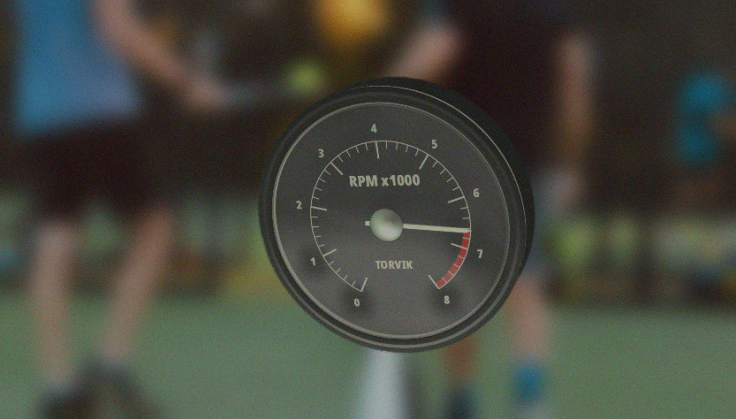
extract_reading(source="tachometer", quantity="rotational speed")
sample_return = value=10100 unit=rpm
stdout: value=6600 unit=rpm
